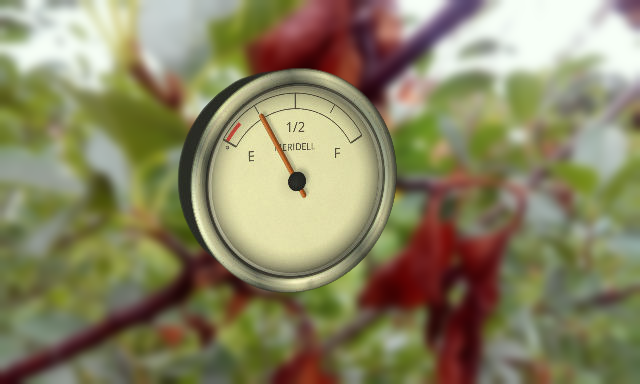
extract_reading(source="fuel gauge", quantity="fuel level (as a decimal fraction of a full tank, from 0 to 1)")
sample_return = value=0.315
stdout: value=0.25
